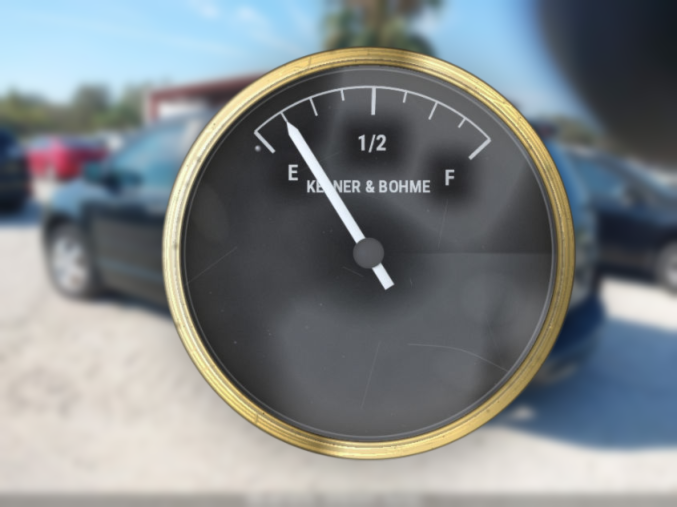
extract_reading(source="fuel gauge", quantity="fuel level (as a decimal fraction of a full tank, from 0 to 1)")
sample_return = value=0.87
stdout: value=0.125
